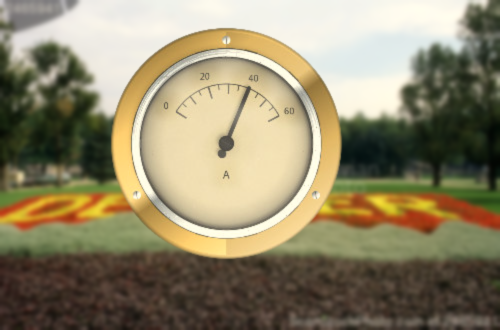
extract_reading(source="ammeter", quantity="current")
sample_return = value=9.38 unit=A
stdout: value=40 unit=A
